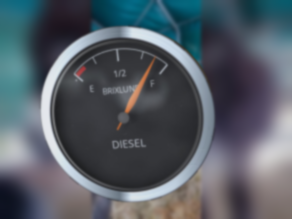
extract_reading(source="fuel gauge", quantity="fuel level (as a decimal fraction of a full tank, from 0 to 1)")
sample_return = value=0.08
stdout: value=0.875
